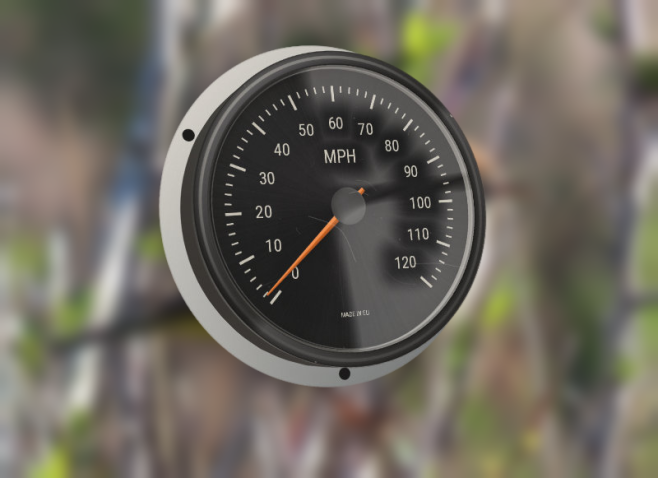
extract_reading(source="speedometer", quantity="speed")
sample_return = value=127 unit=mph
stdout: value=2 unit=mph
